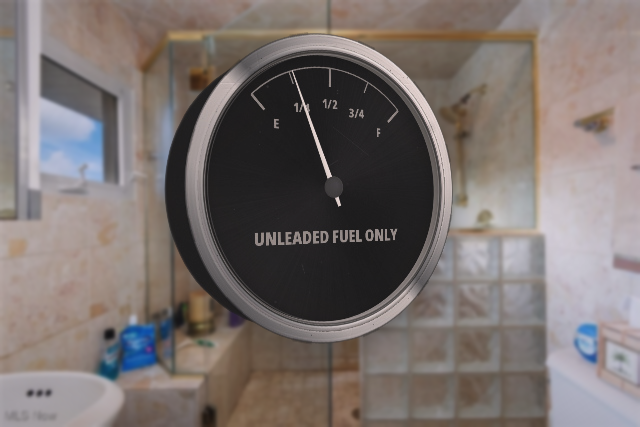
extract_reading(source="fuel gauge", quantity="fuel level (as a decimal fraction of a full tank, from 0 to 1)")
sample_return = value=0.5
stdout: value=0.25
